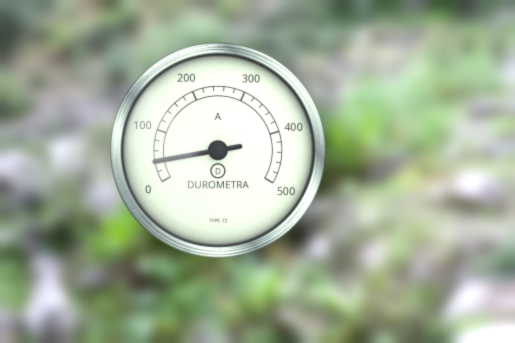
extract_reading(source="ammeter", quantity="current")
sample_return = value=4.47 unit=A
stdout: value=40 unit=A
